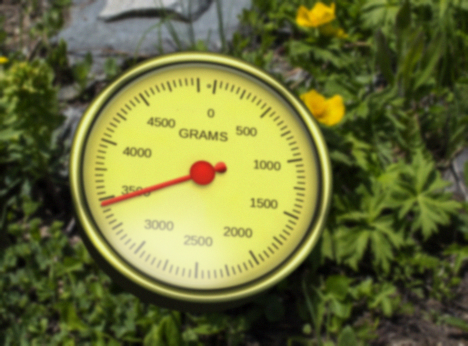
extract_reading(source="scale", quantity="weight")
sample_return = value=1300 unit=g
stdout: value=3450 unit=g
